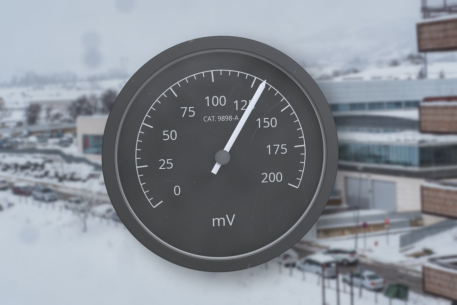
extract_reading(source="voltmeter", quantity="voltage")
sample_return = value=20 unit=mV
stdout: value=130 unit=mV
